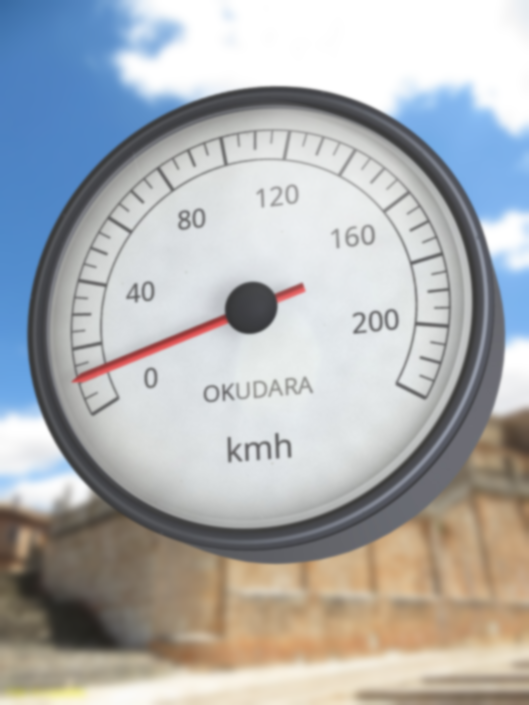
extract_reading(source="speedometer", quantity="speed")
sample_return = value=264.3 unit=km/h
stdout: value=10 unit=km/h
